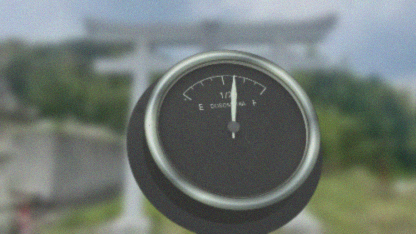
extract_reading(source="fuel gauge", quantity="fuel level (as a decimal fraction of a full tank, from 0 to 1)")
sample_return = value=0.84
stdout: value=0.625
